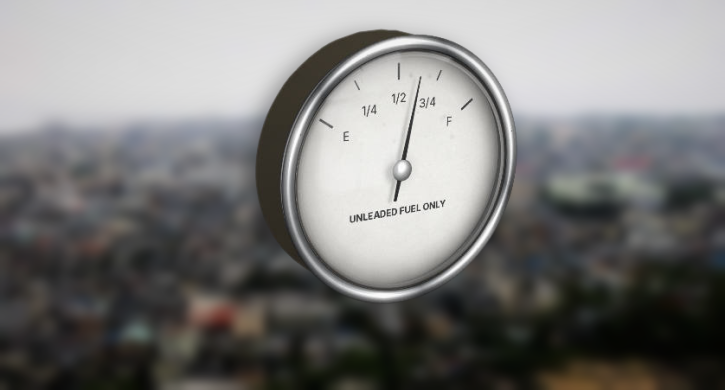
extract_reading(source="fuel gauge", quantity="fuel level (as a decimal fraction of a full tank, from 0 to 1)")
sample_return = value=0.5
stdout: value=0.625
